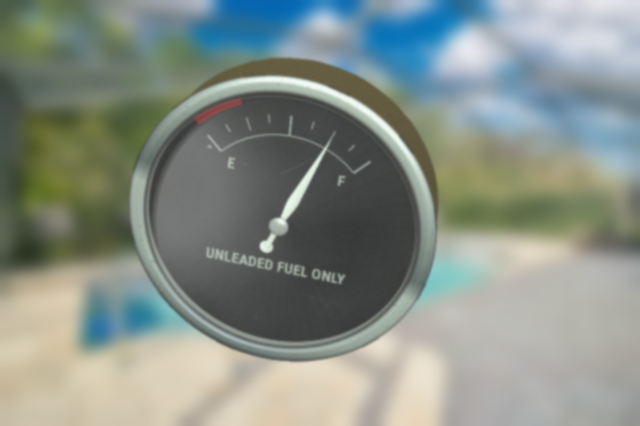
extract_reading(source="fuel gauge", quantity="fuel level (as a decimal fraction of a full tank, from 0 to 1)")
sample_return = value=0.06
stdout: value=0.75
